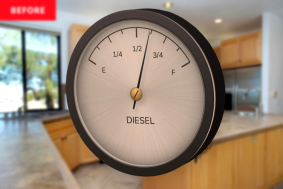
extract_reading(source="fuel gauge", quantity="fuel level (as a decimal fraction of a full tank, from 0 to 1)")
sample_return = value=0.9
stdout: value=0.625
